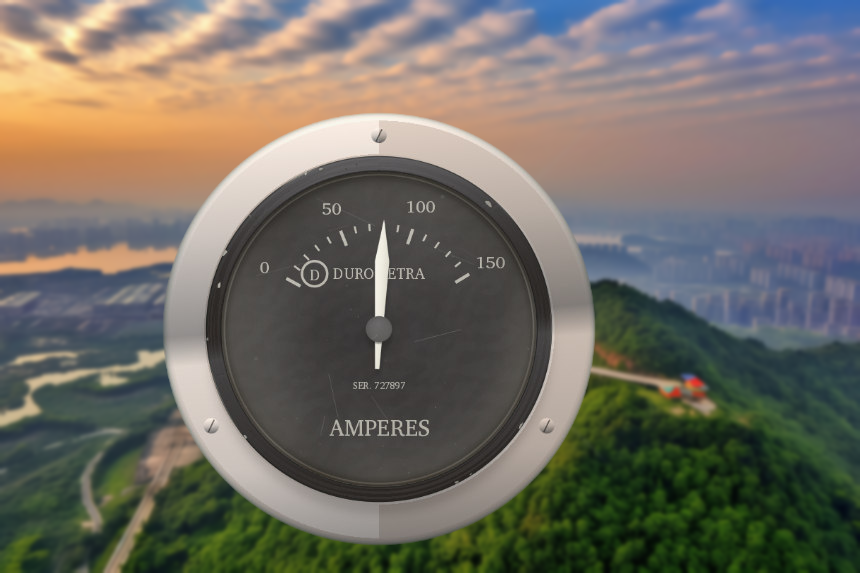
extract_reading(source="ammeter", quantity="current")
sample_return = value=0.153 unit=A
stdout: value=80 unit=A
